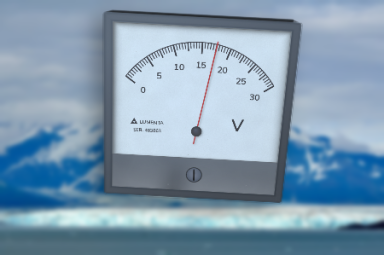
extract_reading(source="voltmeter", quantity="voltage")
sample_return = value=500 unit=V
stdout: value=17.5 unit=V
